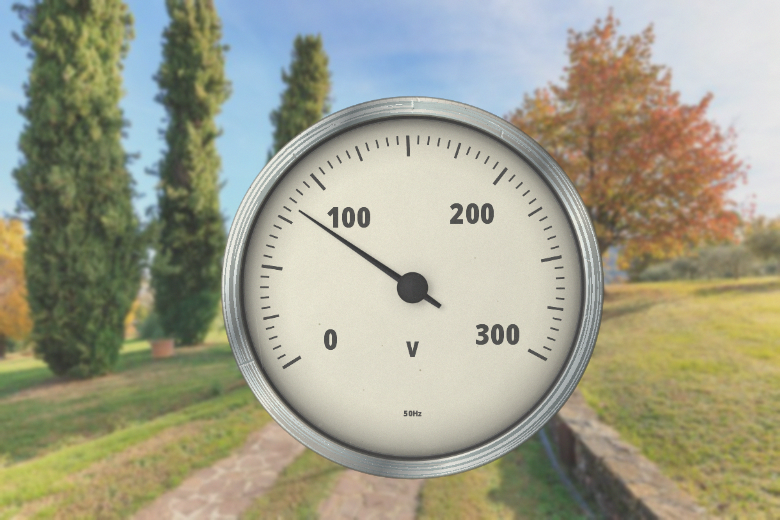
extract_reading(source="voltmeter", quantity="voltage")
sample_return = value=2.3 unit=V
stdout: value=82.5 unit=V
